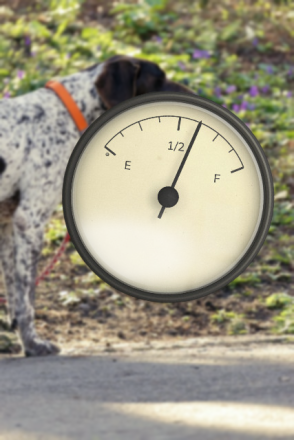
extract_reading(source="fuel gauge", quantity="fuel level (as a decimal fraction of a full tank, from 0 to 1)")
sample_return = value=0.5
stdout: value=0.625
